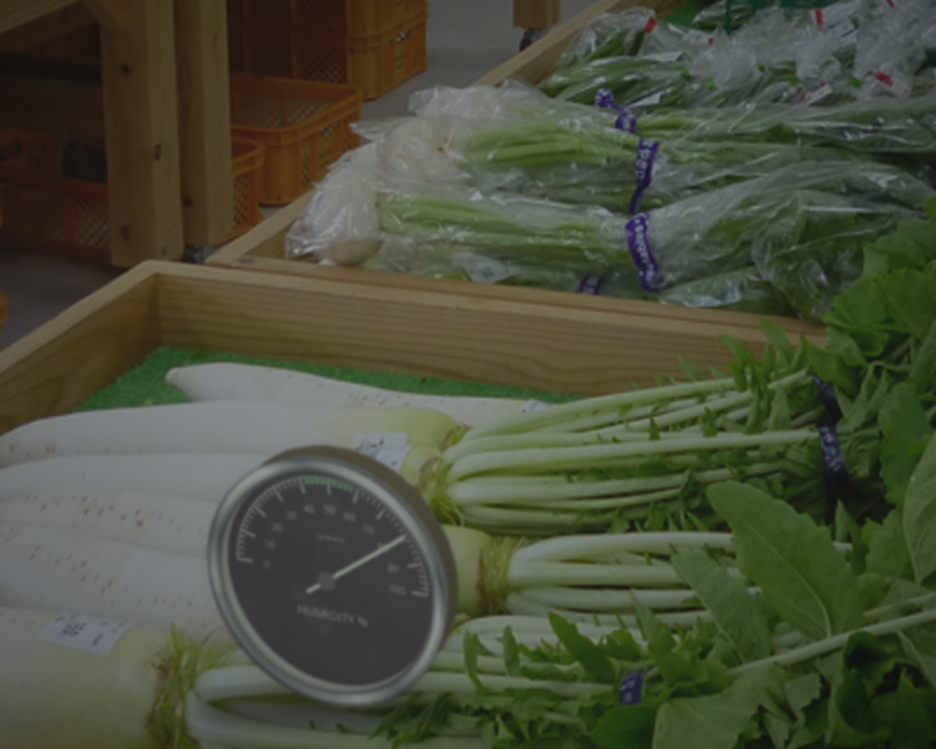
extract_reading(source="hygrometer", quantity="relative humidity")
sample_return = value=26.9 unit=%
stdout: value=80 unit=%
